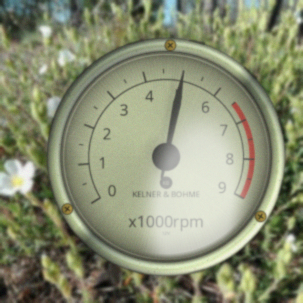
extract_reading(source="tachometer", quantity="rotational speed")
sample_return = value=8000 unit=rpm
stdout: value=5000 unit=rpm
